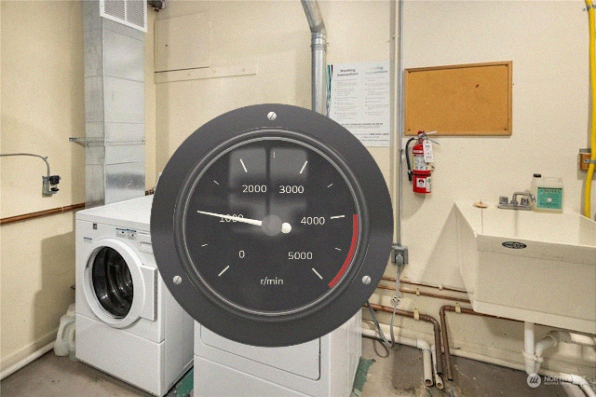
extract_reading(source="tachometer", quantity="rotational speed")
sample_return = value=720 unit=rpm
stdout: value=1000 unit=rpm
